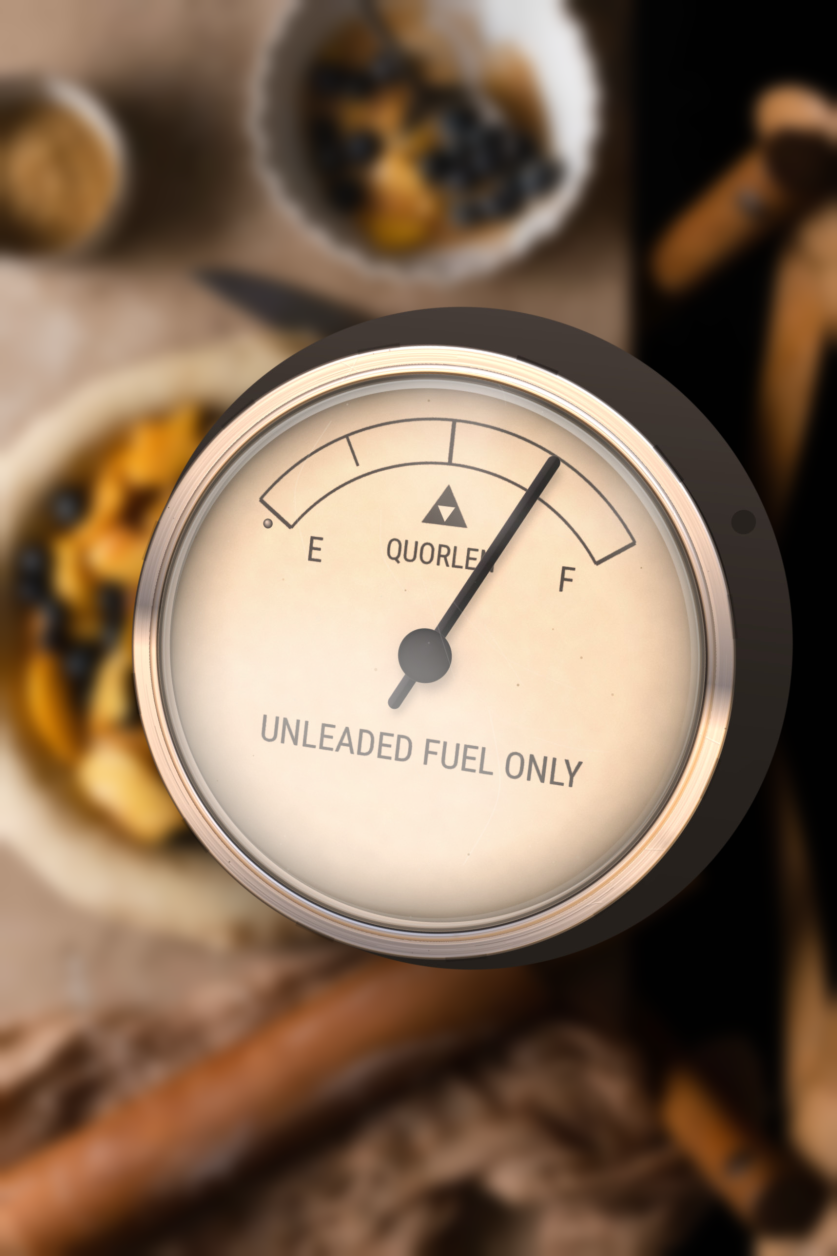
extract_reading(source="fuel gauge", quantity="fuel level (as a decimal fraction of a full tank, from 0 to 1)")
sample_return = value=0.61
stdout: value=0.75
